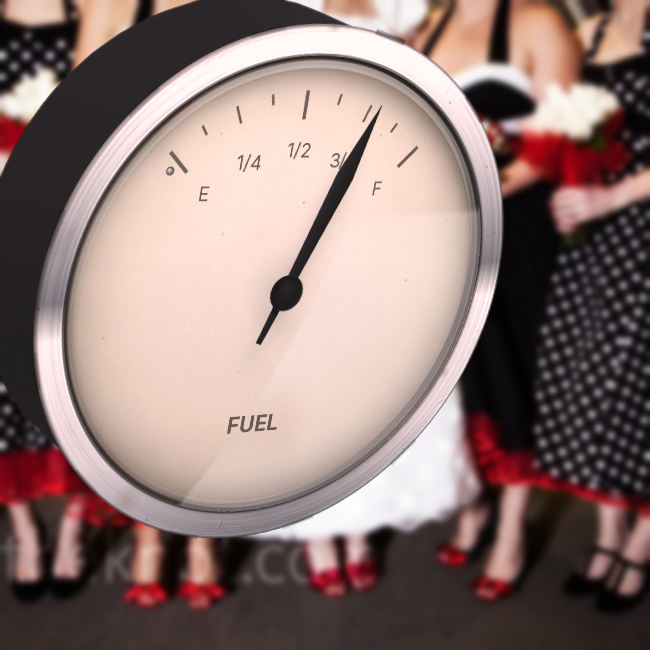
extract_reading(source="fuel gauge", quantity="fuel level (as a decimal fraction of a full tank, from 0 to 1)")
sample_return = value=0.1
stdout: value=0.75
